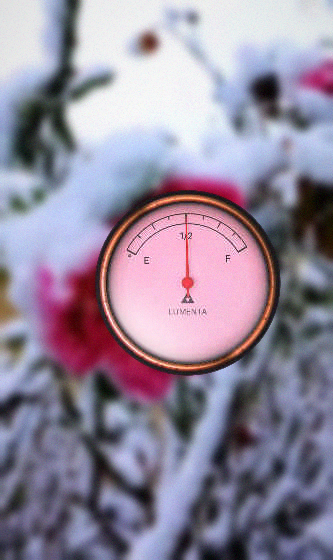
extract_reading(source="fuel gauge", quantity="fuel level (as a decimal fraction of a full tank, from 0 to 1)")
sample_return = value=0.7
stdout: value=0.5
